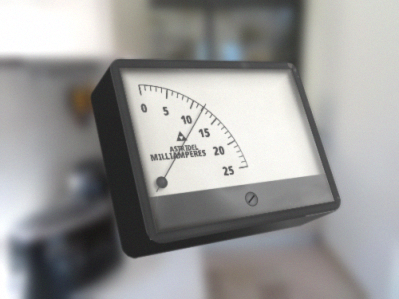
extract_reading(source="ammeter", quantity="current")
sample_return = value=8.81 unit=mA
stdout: value=12 unit=mA
